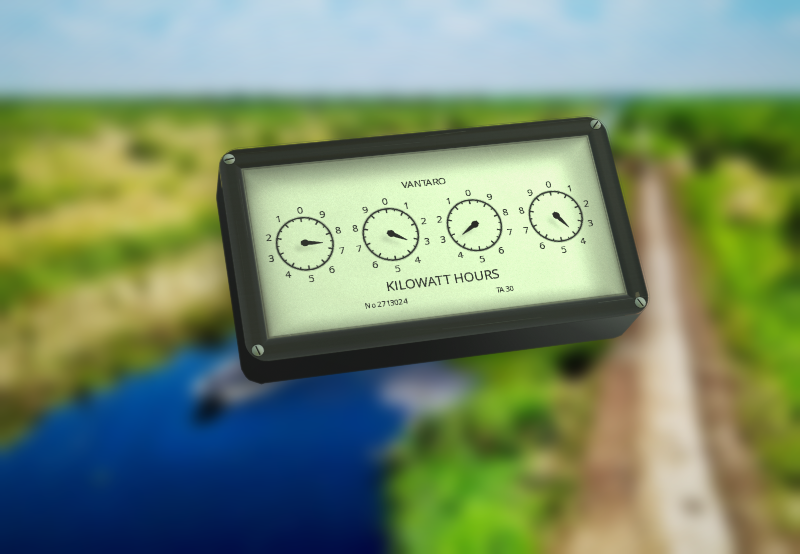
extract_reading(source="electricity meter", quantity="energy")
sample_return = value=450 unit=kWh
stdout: value=7334 unit=kWh
